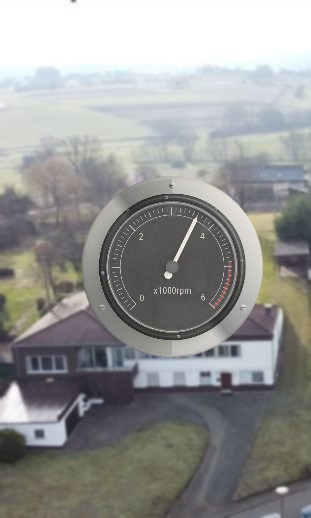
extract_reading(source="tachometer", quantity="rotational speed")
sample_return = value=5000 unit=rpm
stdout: value=3600 unit=rpm
